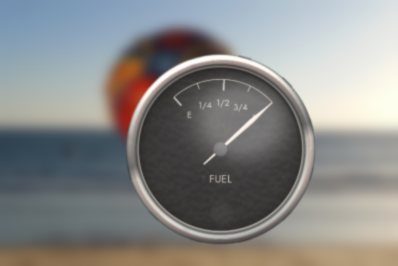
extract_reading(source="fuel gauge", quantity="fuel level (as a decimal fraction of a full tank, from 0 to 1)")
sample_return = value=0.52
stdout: value=1
